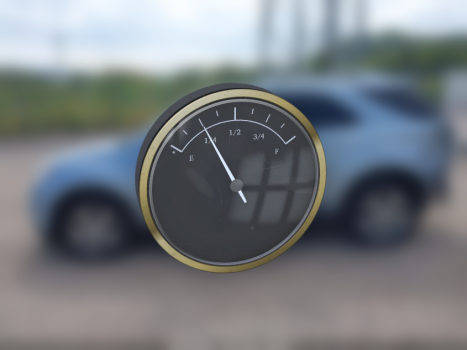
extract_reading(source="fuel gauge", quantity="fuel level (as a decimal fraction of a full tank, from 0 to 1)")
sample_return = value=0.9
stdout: value=0.25
